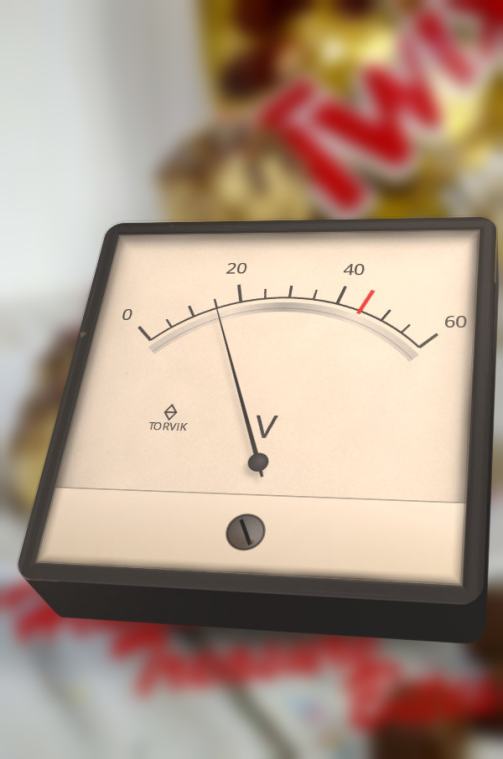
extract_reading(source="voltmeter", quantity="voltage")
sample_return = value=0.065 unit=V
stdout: value=15 unit=V
